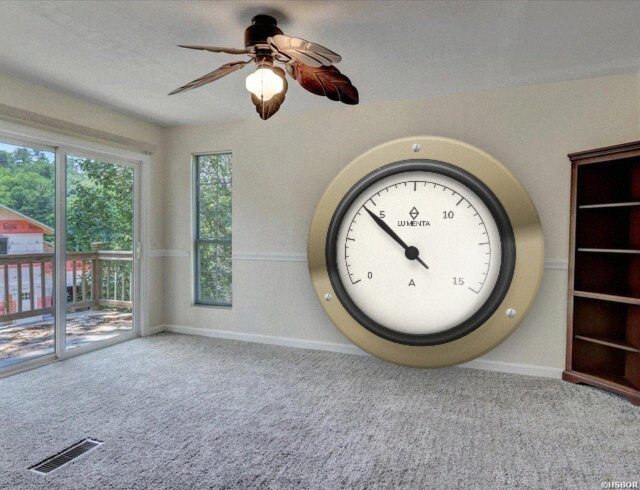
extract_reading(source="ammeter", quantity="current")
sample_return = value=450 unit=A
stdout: value=4.5 unit=A
